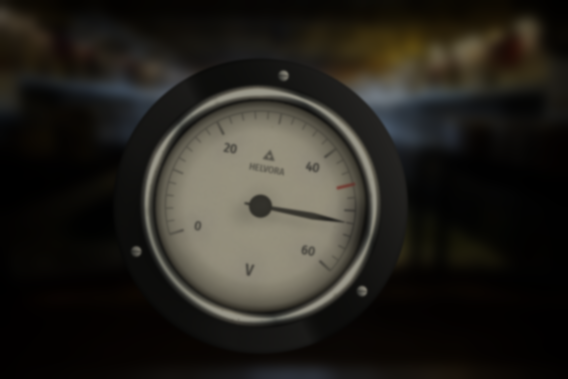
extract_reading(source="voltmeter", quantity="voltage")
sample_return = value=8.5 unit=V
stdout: value=52 unit=V
